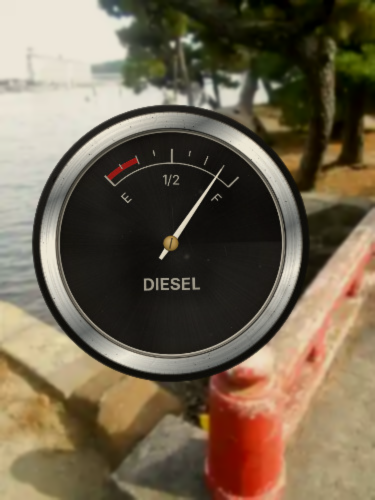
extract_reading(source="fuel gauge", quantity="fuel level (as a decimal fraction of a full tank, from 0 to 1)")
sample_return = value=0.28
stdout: value=0.875
